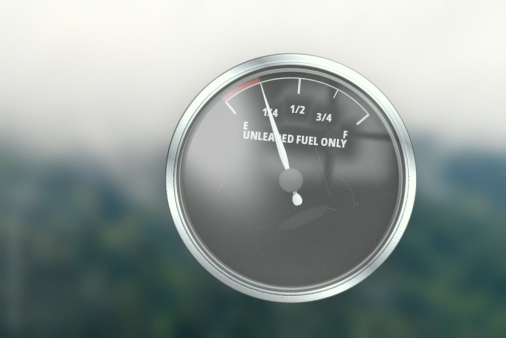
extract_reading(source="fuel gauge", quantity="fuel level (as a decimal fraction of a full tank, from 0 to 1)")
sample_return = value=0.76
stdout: value=0.25
